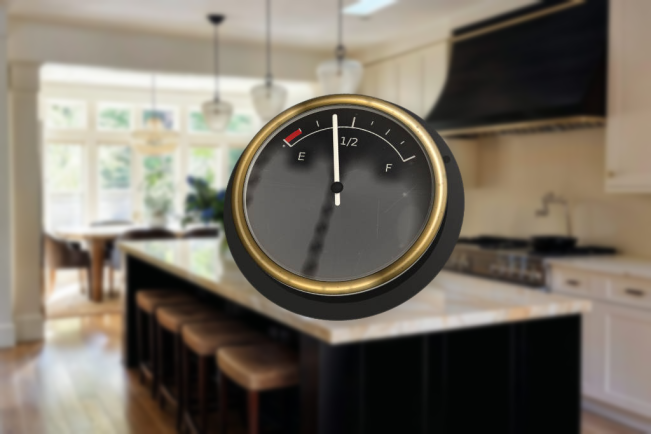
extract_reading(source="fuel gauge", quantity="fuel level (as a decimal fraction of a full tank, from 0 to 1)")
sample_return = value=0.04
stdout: value=0.375
